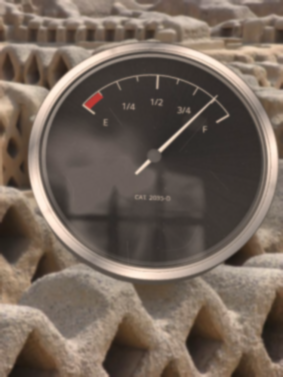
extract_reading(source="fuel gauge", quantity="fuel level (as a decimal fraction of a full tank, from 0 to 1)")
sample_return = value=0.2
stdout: value=0.875
